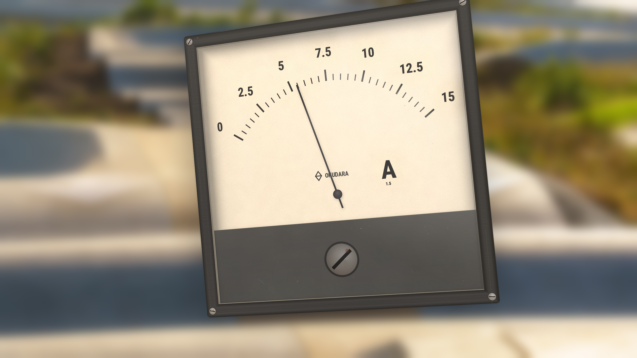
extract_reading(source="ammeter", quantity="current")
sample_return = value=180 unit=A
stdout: value=5.5 unit=A
